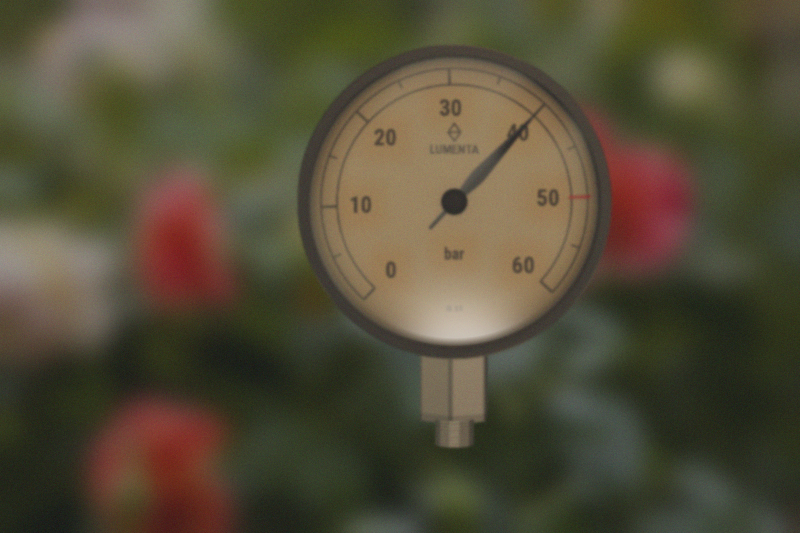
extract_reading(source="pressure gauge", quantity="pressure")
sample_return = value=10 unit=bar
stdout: value=40 unit=bar
